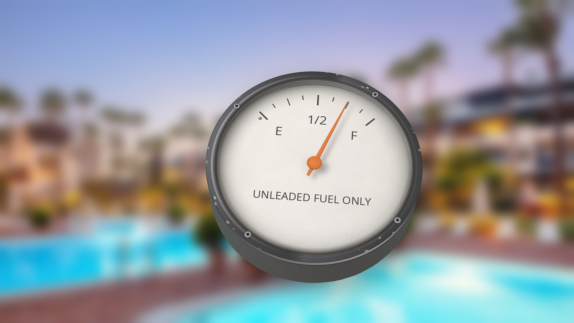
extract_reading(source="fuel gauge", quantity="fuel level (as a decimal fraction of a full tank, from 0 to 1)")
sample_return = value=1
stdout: value=0.75
